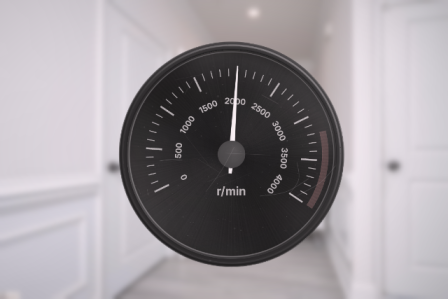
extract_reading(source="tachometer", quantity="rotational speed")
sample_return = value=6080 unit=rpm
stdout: value=2000 unit=rpm
